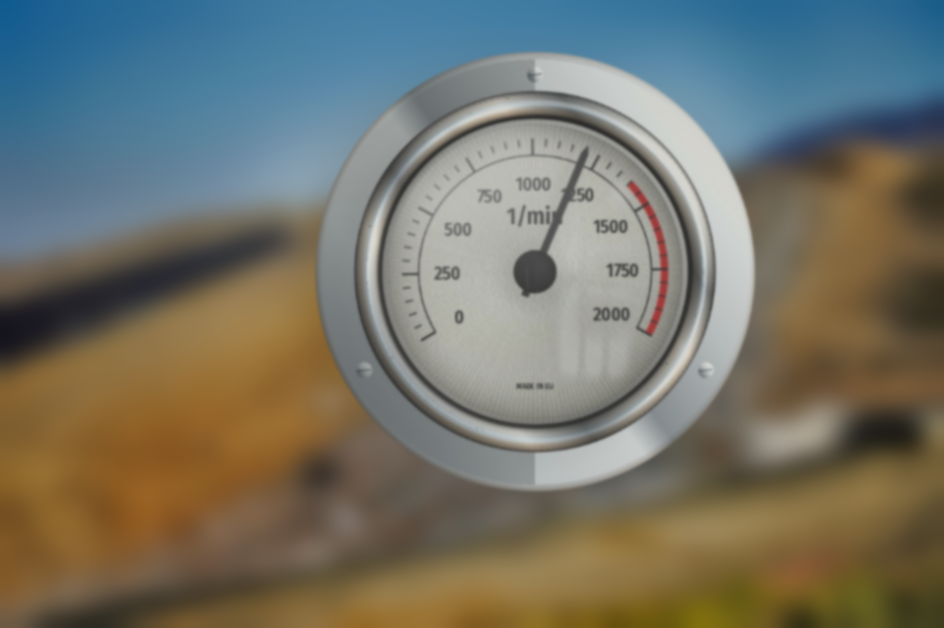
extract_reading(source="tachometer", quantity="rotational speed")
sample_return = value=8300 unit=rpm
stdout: value=1200 unit=rpm
